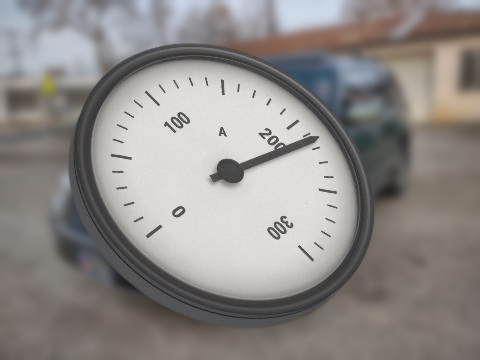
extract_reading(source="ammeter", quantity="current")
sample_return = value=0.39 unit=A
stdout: value=215 unit=A
